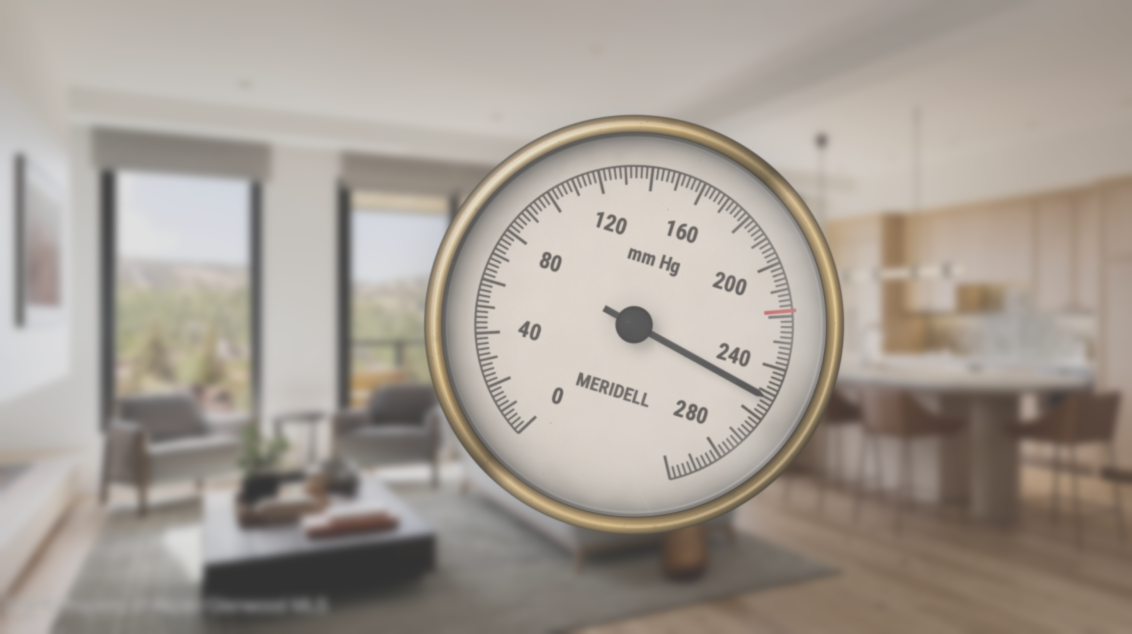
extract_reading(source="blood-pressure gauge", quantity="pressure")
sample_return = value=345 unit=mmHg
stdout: value=252 unit=mmHg
